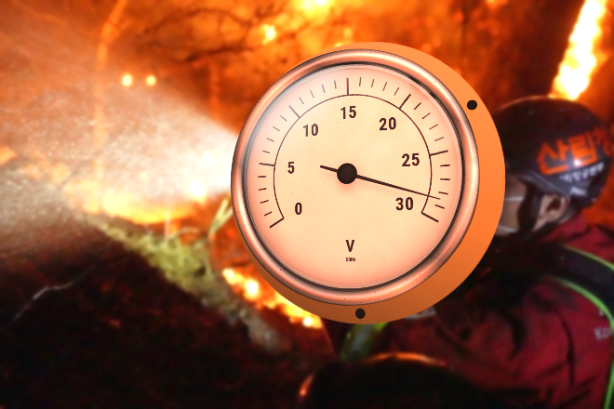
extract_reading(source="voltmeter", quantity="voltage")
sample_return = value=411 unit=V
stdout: value=28.5 unit=V
